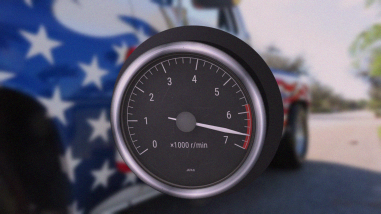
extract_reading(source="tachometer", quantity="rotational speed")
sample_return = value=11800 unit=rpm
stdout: value=6600 unit=rpm
